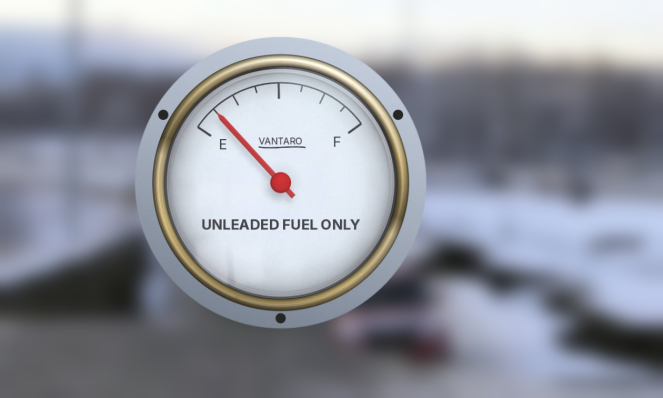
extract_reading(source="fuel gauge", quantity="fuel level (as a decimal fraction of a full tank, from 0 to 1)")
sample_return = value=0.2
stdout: value=0.125
